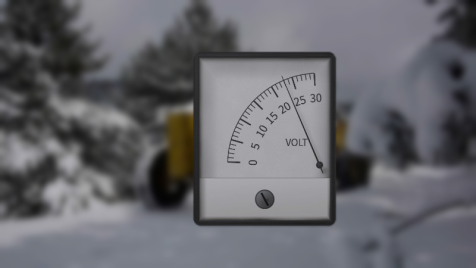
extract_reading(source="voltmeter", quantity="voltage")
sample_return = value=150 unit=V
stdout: value=23 unit=V
